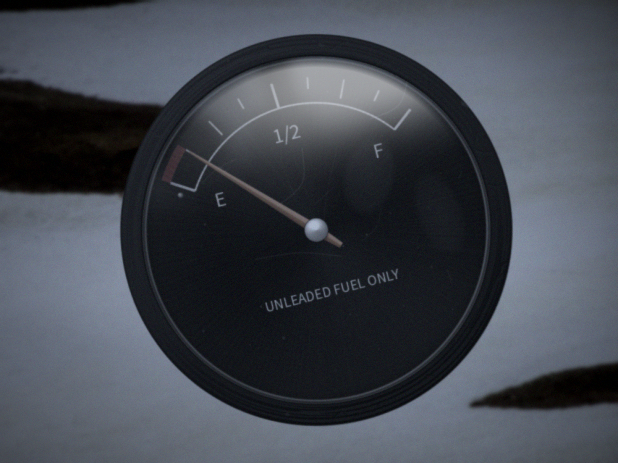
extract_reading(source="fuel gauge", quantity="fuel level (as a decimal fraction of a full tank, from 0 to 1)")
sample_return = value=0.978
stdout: value=0.125
